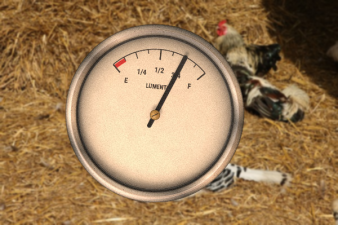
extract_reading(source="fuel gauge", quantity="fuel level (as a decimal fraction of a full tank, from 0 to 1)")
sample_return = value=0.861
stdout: value=0.75
